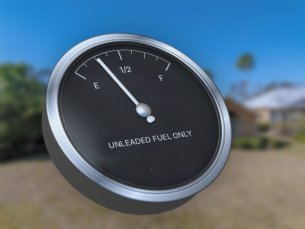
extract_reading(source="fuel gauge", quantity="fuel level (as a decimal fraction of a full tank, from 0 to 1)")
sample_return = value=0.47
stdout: value=0.25
